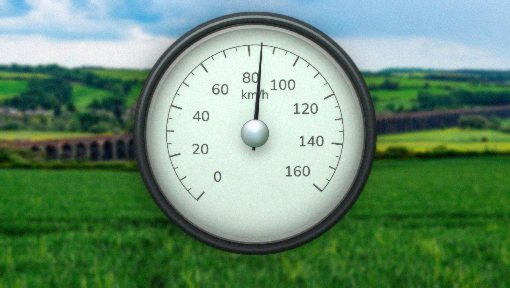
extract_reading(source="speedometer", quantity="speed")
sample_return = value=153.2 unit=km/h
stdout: value=85 unit=km/h
